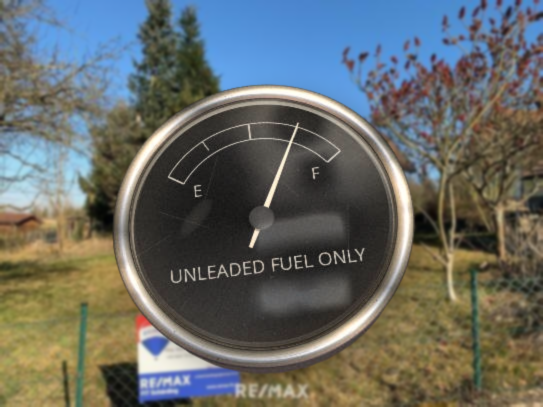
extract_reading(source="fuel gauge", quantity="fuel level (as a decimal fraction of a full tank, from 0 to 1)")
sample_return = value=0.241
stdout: value=0.75
